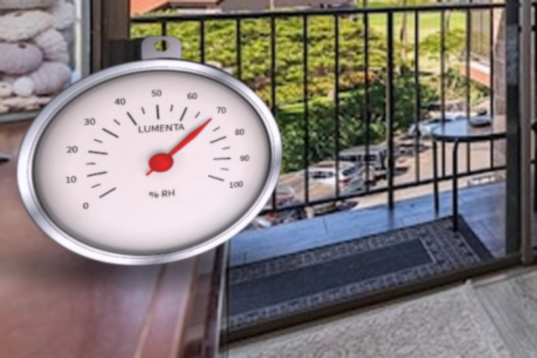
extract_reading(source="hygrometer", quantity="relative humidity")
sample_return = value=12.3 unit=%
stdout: value=70 unit=%
